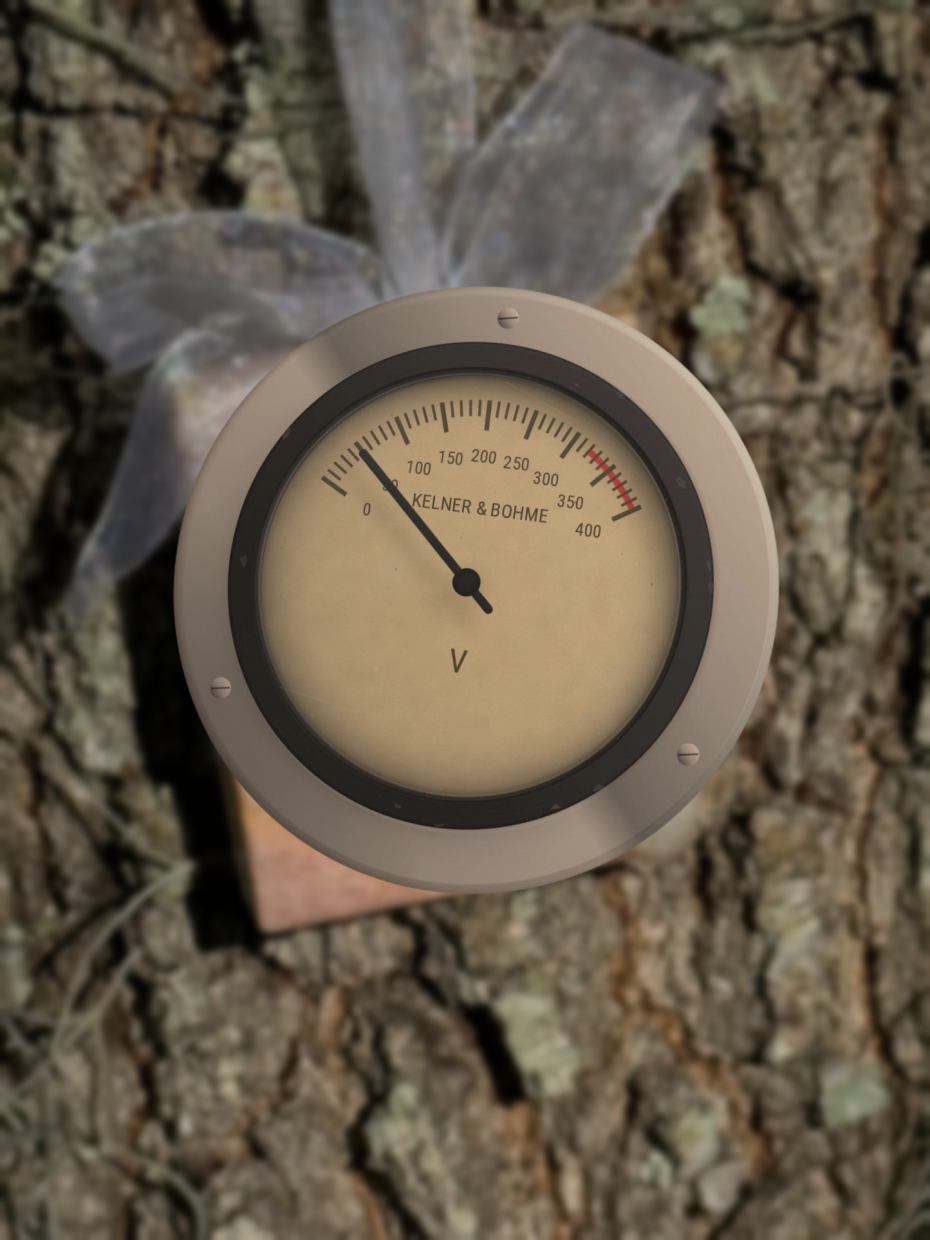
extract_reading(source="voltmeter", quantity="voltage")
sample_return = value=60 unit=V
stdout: value=50 unit=V
